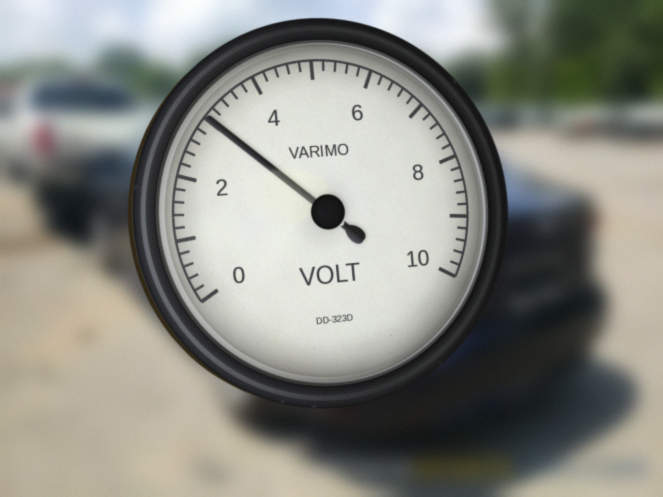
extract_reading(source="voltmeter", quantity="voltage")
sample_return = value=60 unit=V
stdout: value=3 unit=V
